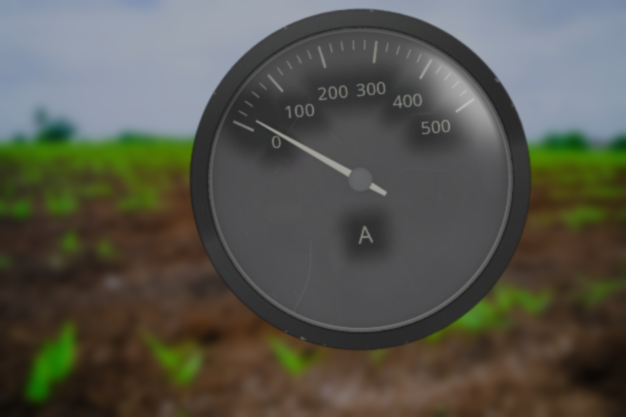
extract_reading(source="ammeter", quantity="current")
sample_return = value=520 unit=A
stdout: value=20 unit=A
